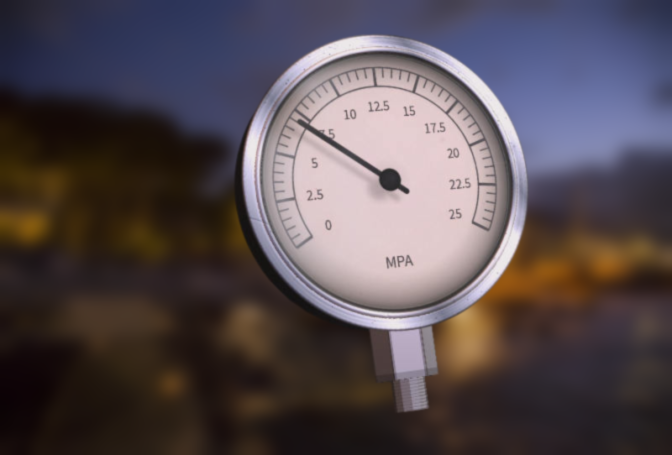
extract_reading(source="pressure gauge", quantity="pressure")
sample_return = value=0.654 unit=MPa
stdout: value=7 unit=MPa
